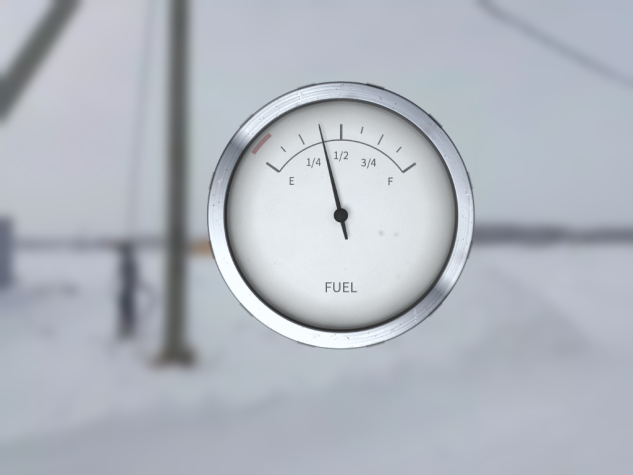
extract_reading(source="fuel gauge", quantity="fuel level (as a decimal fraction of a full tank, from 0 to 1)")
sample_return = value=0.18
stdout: value=0.375
